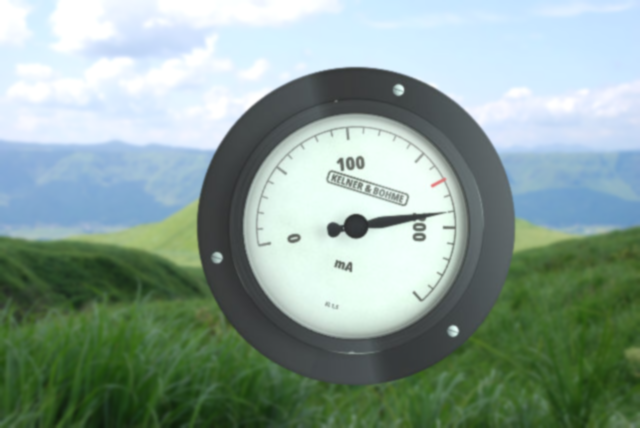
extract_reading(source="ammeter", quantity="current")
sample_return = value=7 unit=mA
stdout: value=190 unit=mA
